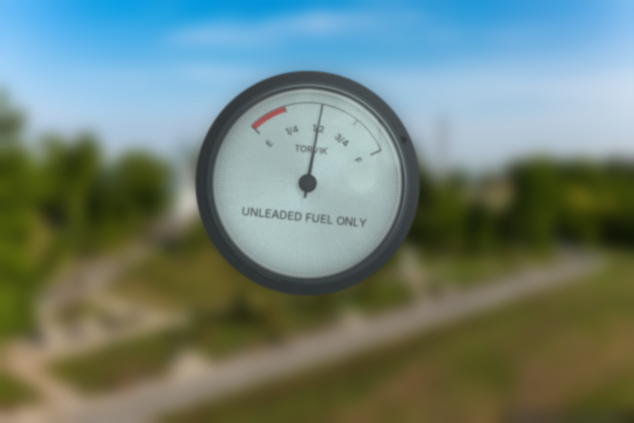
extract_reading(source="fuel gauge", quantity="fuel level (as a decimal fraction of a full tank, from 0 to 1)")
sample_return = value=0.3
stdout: value=0.5
